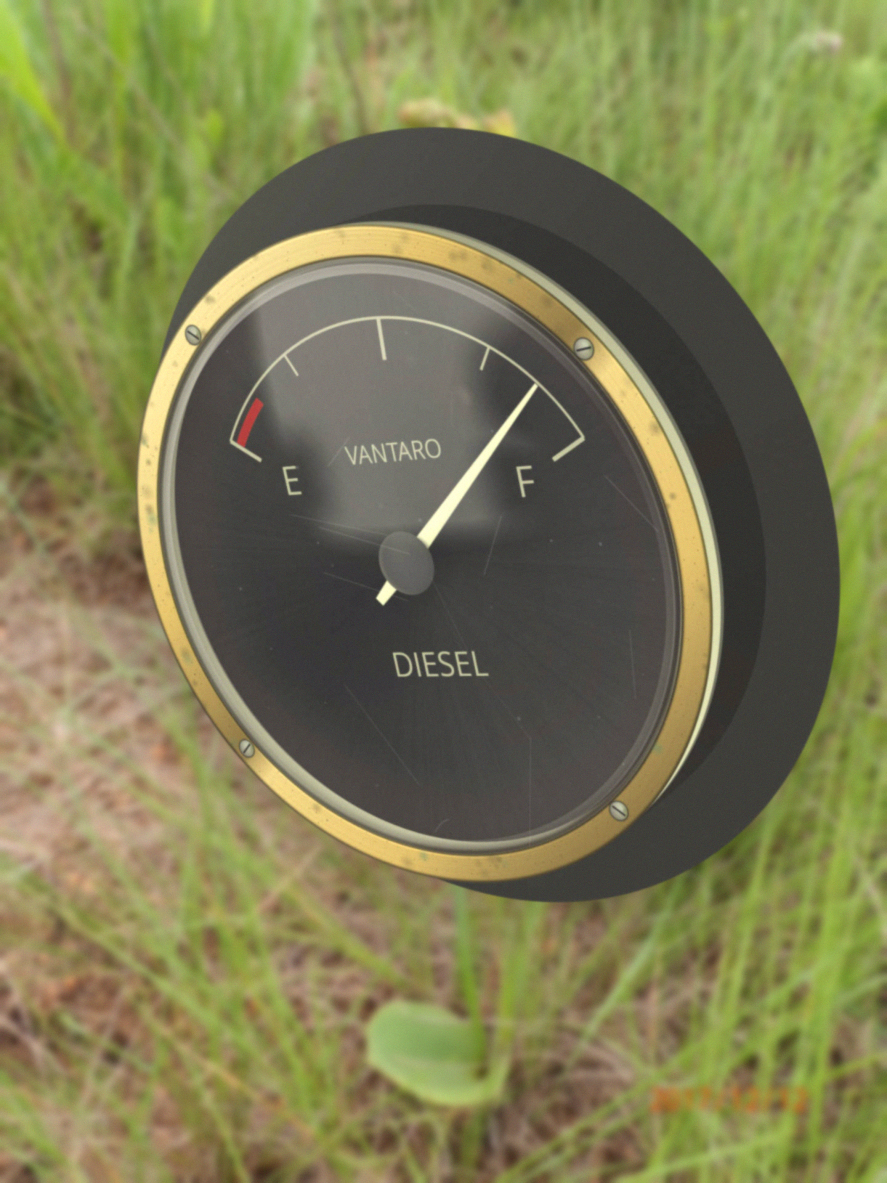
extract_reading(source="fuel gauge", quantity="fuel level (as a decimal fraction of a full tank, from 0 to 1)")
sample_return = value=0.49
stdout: value=0.875
